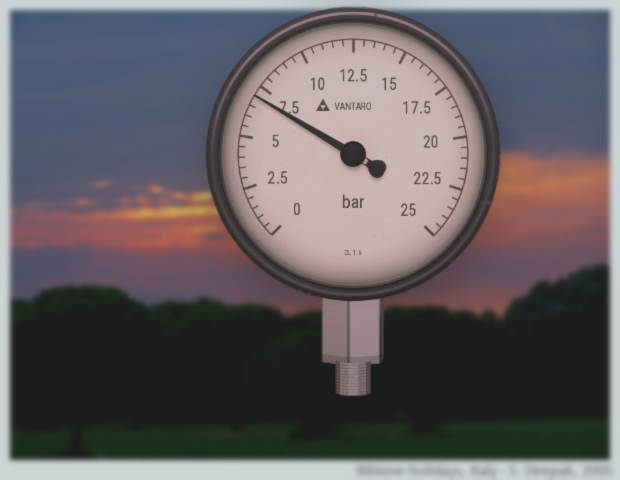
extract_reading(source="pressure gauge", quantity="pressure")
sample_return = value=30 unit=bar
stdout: value=7 unit=bar
